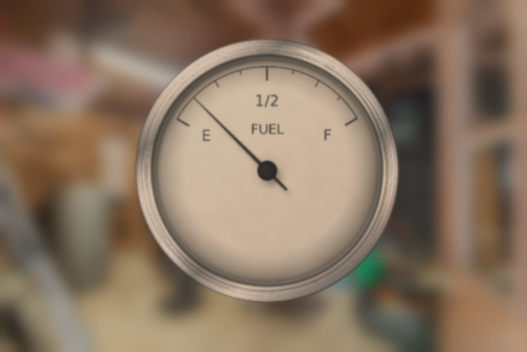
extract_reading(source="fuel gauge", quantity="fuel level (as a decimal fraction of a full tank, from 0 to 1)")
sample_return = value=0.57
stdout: value=0.125
